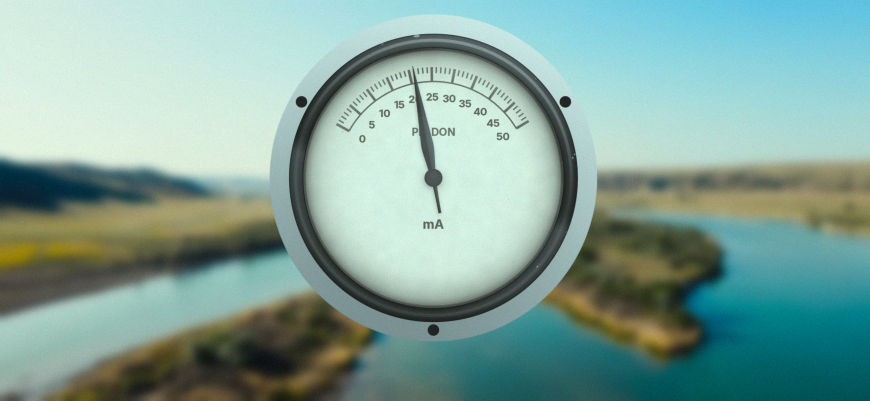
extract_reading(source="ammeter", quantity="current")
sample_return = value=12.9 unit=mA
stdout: value=21 unit=mA
